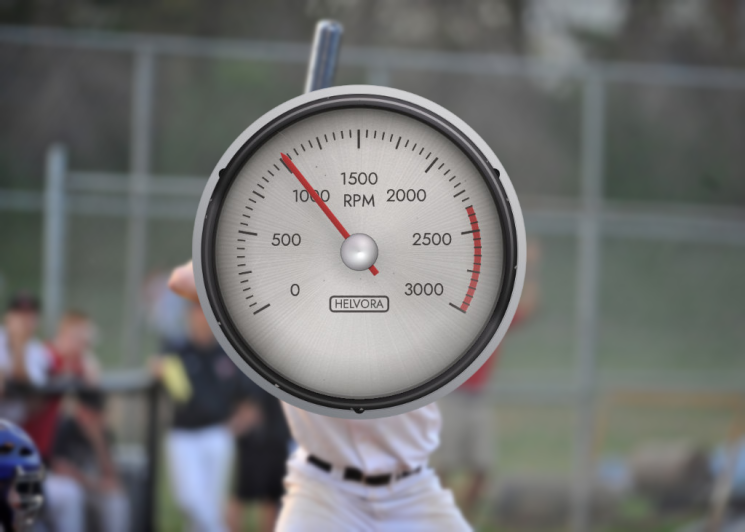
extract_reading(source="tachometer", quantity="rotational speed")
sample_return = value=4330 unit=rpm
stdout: value=1025 unit=rpm
